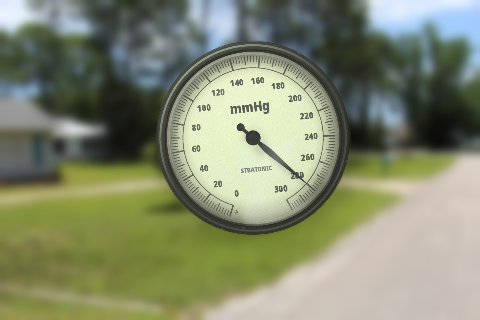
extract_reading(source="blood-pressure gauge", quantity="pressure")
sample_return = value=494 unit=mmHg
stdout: value=280 unit=mmHg
